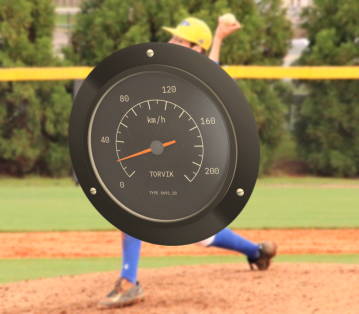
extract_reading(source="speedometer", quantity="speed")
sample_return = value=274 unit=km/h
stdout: value=20 unit=km/h
